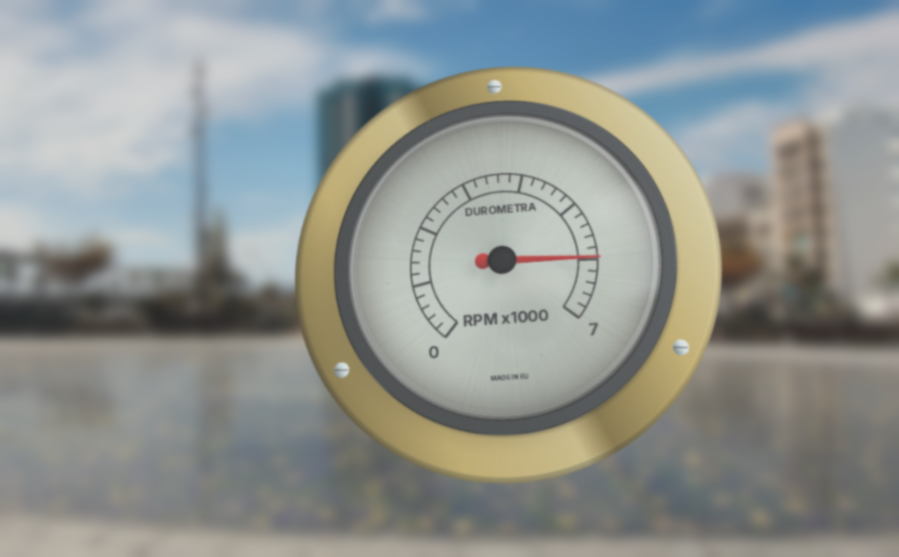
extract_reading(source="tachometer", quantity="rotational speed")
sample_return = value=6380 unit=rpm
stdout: value=6000 unit=rpm
